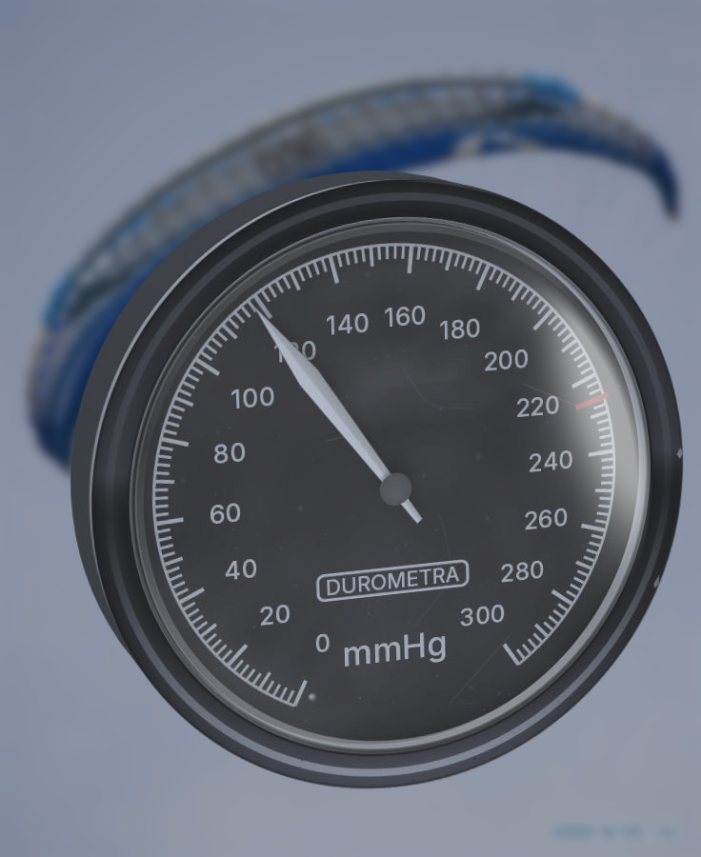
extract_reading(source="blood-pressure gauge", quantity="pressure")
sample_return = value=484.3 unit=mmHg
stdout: value=118 unit=mmHg
